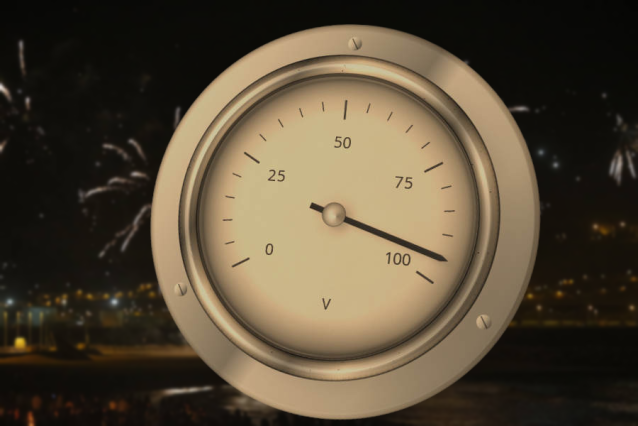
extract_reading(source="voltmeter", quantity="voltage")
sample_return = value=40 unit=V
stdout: value=95 unit=V
